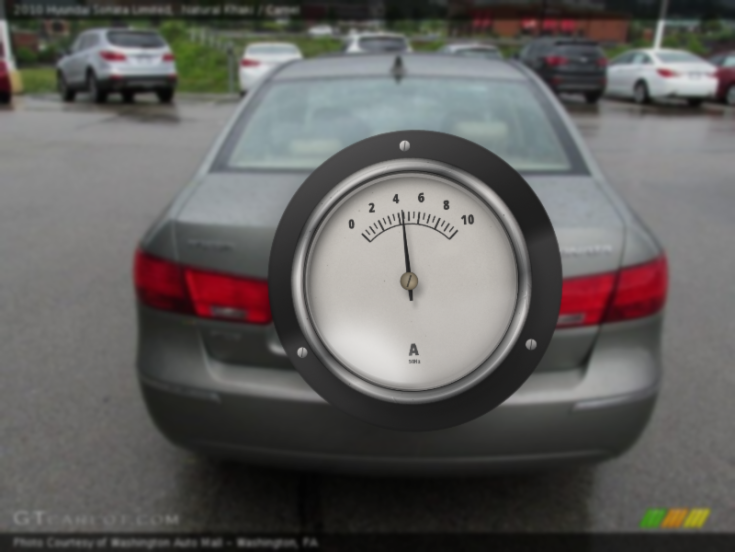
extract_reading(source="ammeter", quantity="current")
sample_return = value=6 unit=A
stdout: value=4.5 unit=A
